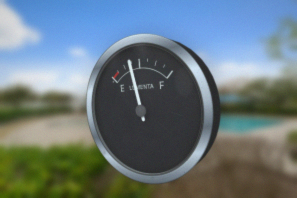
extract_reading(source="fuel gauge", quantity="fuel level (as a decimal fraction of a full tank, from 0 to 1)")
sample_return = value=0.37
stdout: value=0.375
